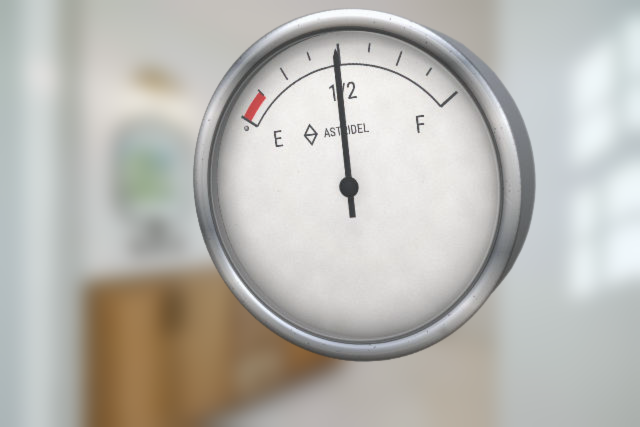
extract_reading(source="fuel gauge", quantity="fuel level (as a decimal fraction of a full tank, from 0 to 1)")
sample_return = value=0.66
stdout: value=0.5
